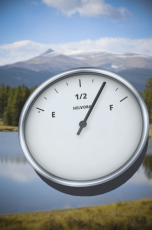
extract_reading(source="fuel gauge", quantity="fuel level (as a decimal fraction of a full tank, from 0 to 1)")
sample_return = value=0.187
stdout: value=0.75
